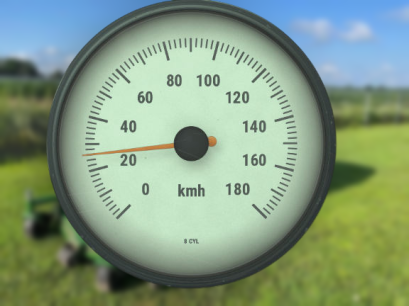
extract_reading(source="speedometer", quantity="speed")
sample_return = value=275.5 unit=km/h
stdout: value=26 unit=km/h
